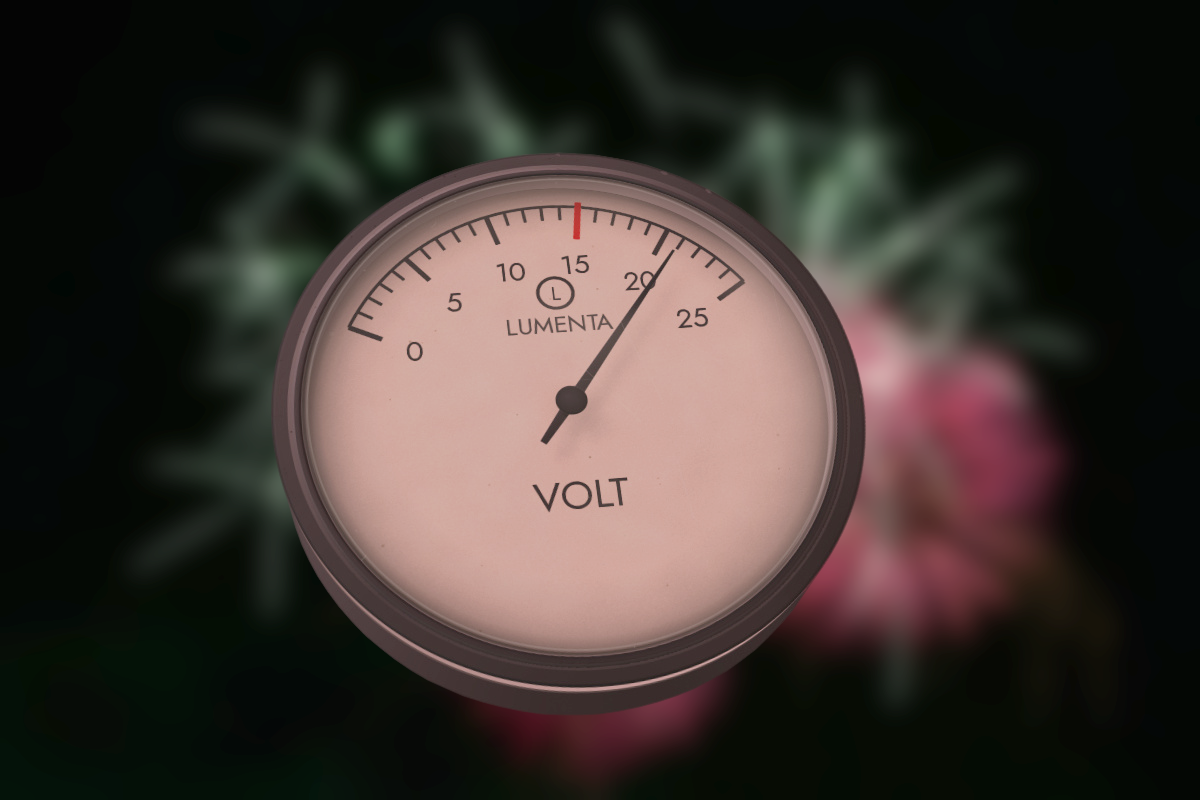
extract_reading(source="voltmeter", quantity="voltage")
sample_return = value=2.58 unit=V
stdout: value=21 unit=V
